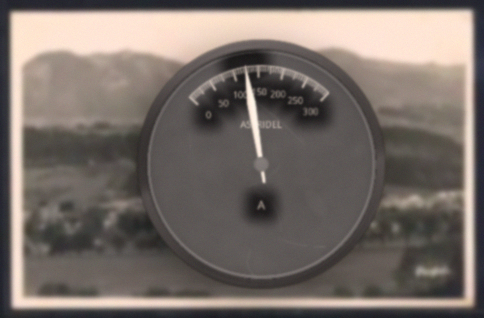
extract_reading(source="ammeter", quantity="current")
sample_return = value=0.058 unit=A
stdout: value=125 unit=A
